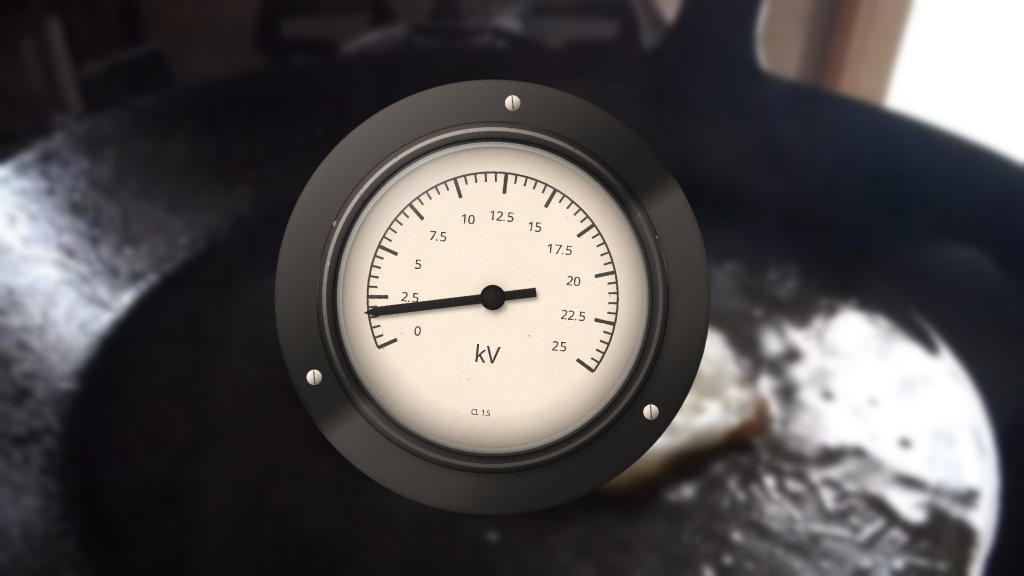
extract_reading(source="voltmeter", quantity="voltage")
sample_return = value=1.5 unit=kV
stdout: value=1.75 unit=kV
